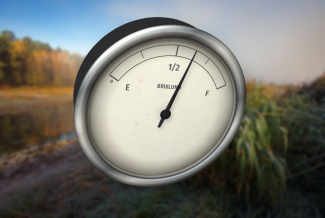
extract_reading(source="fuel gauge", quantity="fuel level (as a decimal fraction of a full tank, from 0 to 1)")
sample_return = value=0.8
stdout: value=0.625
